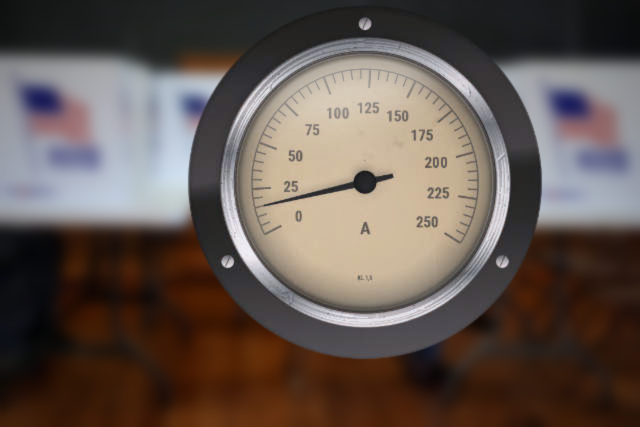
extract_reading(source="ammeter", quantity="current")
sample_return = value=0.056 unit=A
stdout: value=15 unit=A
